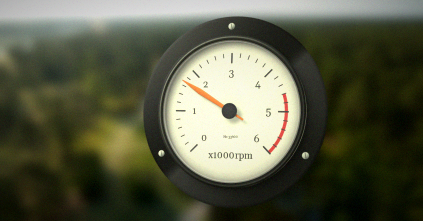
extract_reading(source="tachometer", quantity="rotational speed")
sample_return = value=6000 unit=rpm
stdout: value=1700 unit=rpm
